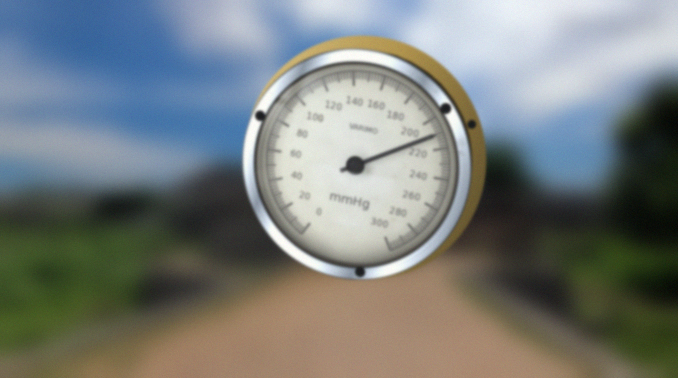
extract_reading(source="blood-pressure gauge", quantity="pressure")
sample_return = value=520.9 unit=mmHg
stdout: value=210 unit=mmHg
